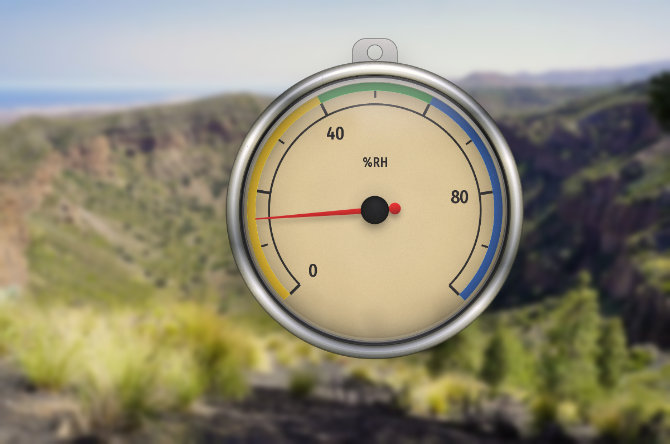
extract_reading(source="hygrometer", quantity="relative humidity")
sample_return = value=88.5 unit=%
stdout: value=15 unit=%
